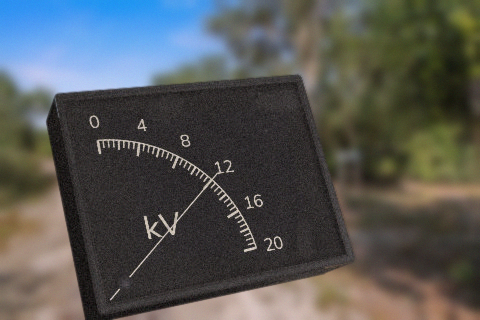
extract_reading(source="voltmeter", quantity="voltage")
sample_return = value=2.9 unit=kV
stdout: value=12 unit=kV
